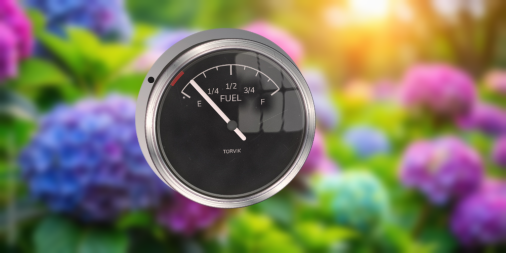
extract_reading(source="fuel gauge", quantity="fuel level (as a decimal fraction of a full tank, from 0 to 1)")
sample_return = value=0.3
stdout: value=0.125
